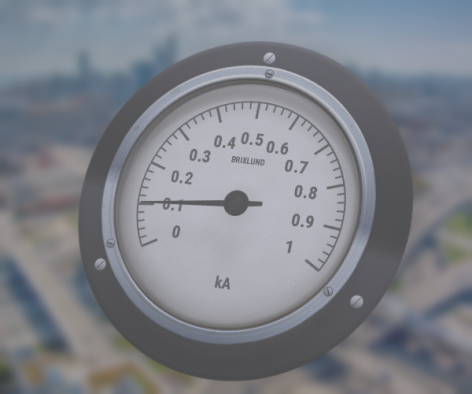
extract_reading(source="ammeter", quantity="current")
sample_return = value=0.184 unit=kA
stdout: value=0.1 unit=kA
